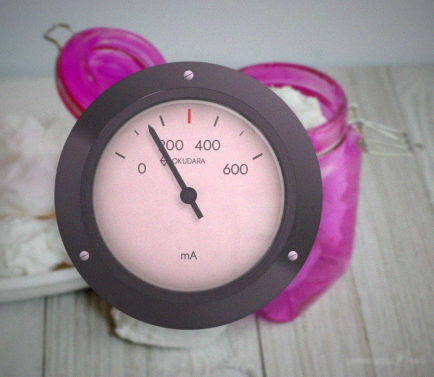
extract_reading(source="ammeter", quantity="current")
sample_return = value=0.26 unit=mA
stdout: value=150 unit=mA
